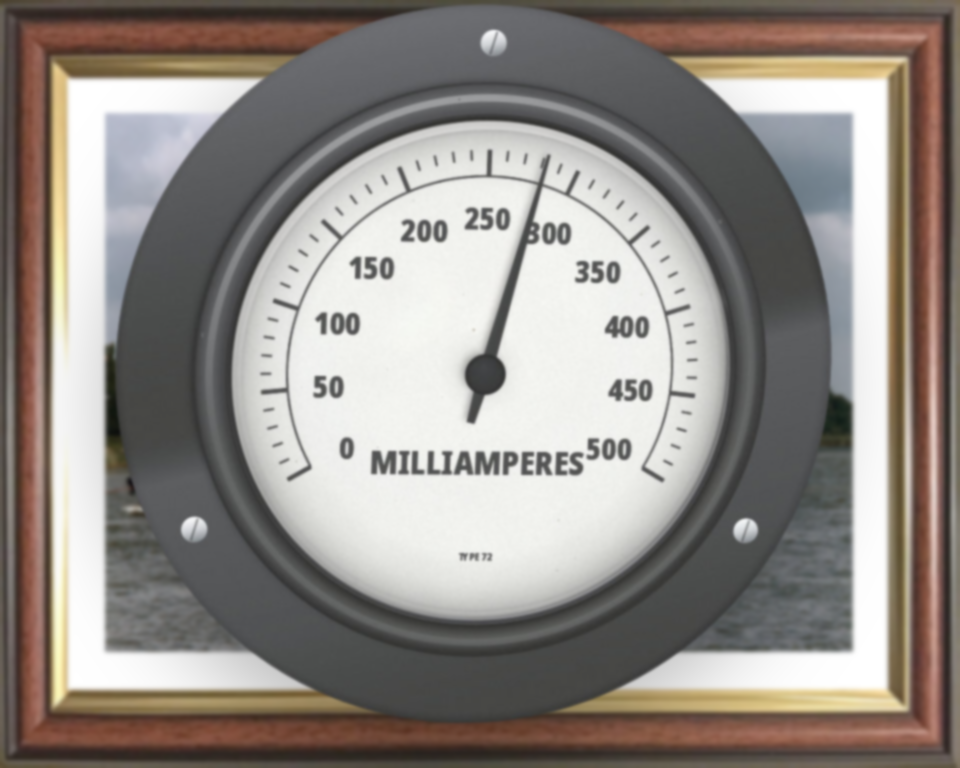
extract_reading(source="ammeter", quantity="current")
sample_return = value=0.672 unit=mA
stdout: value=280 unit=mA
